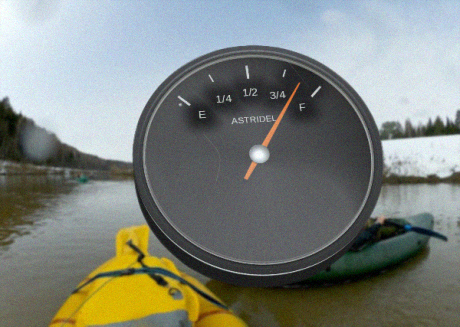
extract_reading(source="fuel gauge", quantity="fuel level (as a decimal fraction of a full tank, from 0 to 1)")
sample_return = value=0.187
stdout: value=0.875
